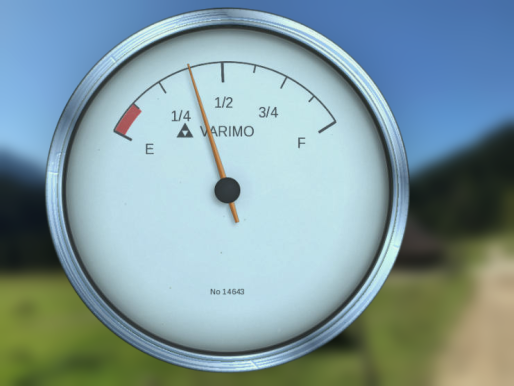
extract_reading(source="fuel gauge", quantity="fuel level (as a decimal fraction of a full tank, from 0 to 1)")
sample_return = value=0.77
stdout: value=0.375
